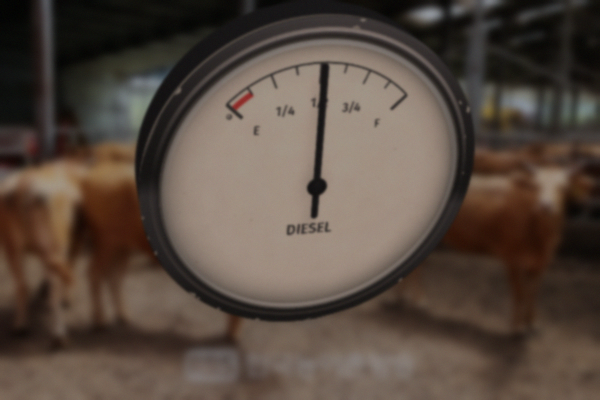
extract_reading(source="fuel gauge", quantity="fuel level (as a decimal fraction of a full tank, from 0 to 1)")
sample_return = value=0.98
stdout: value=0.5
